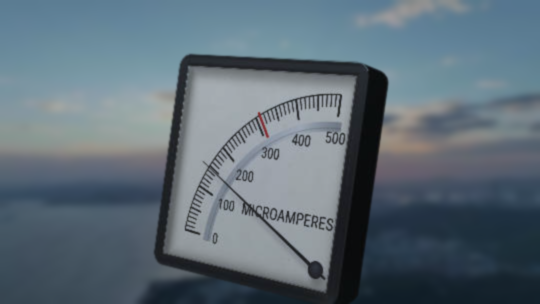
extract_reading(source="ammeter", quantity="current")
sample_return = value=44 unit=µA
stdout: value=150 unit=µA
